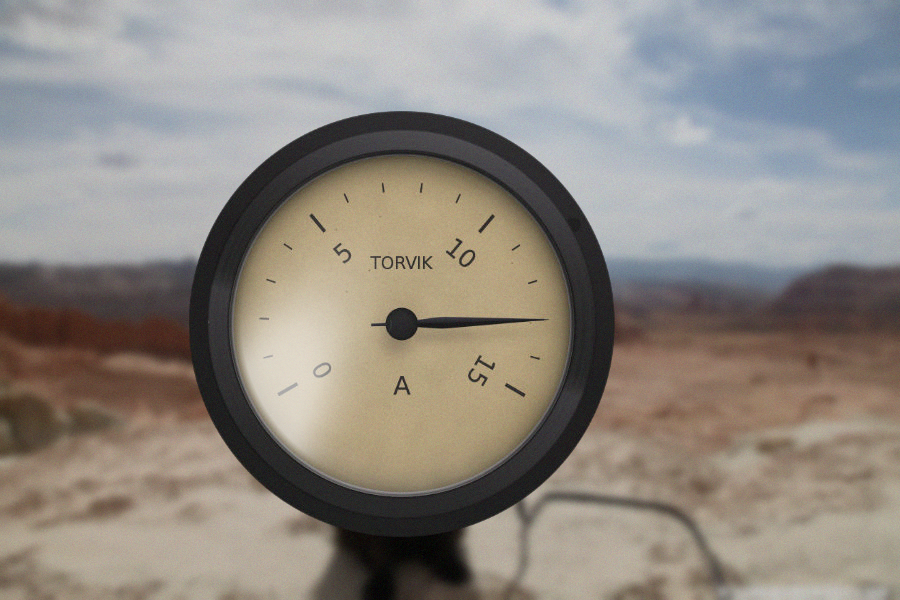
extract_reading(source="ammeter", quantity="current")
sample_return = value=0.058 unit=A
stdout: value=13 unit=A
